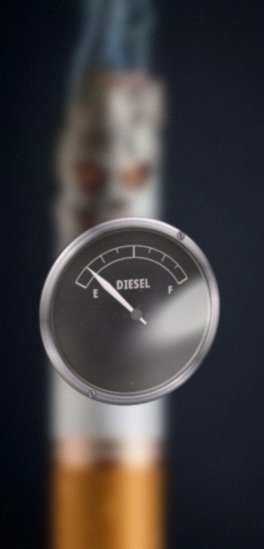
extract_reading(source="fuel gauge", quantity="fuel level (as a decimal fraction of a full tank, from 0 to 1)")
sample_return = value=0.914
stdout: value=0.125
